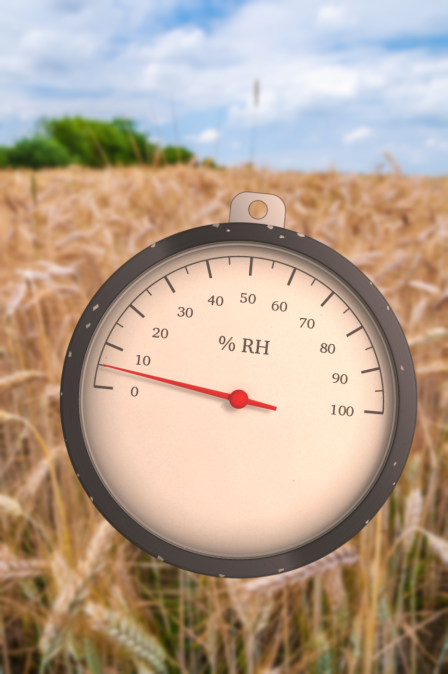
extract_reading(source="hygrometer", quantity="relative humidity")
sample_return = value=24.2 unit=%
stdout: value=5 unit=%
